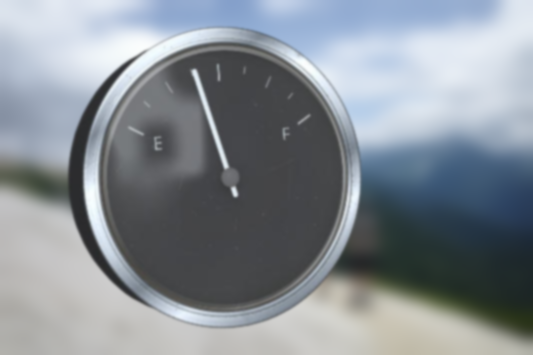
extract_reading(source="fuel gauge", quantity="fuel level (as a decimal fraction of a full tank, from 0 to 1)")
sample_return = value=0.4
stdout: value=0.375
